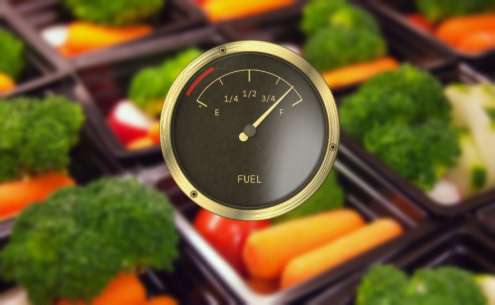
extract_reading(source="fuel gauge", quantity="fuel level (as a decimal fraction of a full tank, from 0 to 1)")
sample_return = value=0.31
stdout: value=0.875
